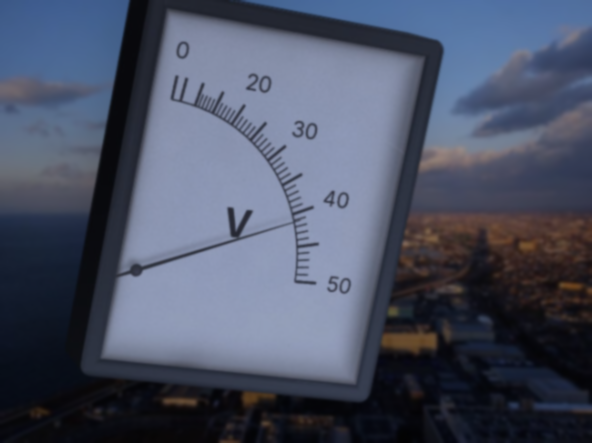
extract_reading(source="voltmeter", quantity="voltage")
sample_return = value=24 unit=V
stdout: value=41 unit=V
